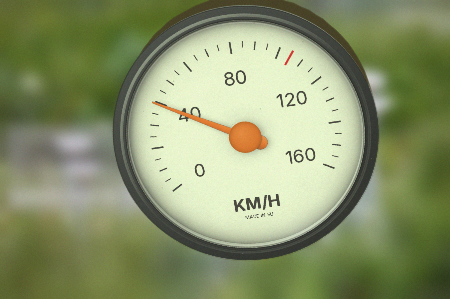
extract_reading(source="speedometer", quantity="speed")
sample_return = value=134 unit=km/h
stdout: value=40 unit=km/h
